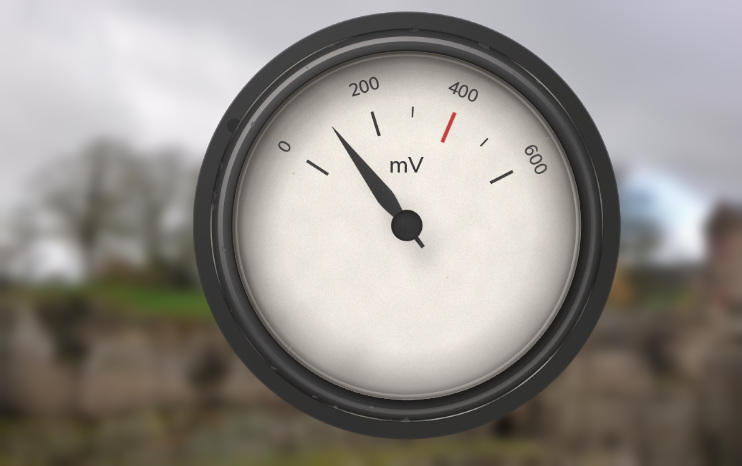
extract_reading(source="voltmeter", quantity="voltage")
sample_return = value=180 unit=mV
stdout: value=100 unit=mV
